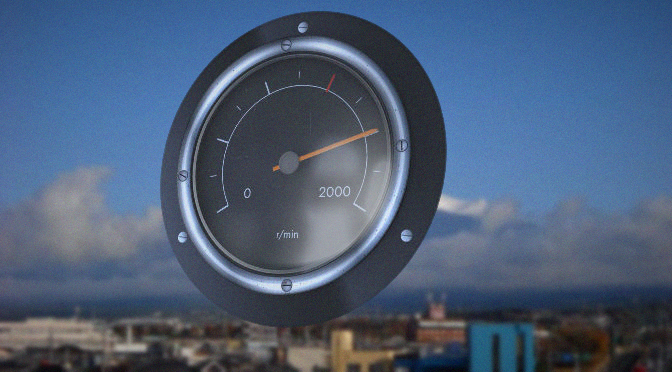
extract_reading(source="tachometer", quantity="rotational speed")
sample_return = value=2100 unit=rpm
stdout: value=1600 unit=rpm
